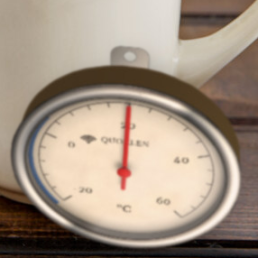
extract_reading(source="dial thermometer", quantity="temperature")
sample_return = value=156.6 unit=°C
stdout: value=20 unit=°C
